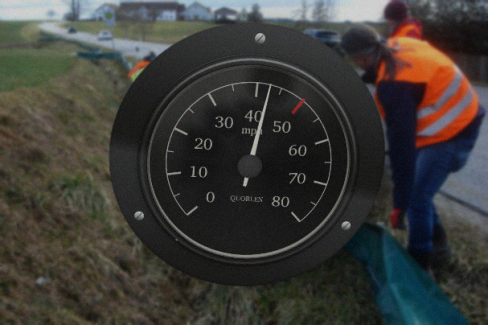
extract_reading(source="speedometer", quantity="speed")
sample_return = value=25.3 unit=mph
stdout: value=42.5 unit=mph
